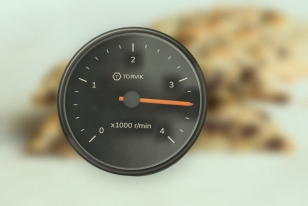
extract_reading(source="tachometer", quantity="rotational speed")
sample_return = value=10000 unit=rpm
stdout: value=3400 unit=rpm
